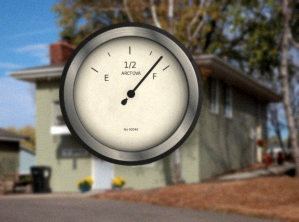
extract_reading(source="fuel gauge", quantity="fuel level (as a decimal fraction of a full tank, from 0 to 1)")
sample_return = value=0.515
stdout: value=0.875
